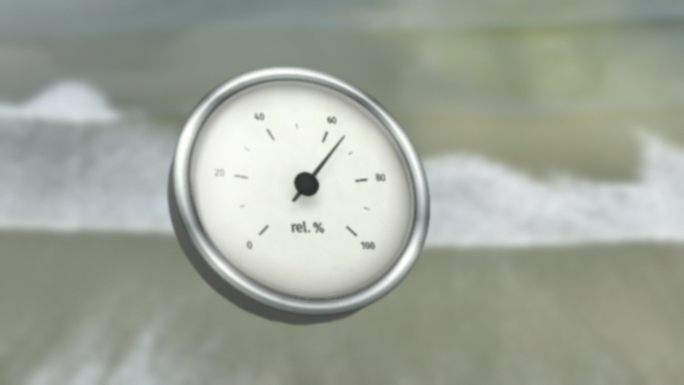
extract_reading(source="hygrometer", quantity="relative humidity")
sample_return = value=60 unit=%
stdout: value=65 unit=%
